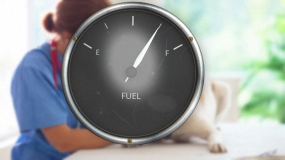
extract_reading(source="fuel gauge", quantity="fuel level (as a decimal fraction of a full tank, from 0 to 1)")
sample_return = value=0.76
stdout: value=0.75
